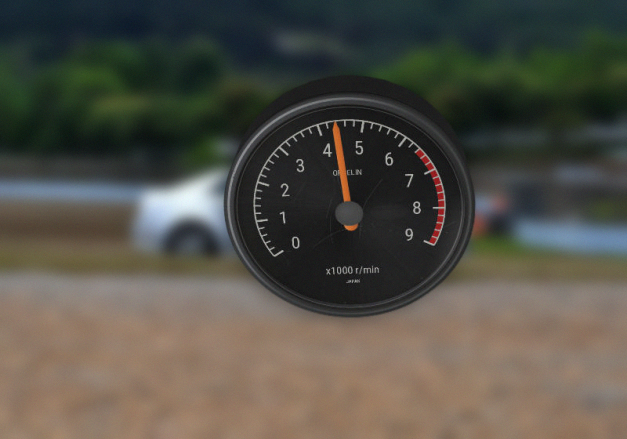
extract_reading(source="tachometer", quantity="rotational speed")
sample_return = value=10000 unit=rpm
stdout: value=4400 unit=rpm
